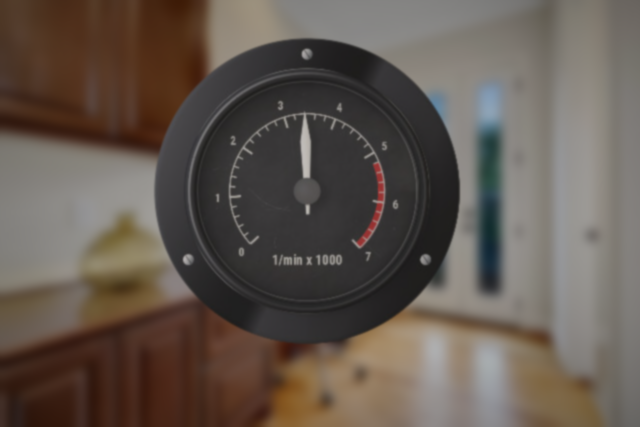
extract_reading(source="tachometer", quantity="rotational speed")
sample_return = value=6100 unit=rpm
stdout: value=3400 unit=rpm
